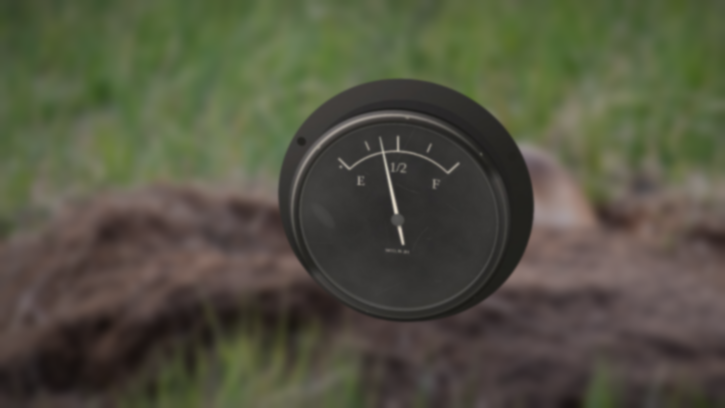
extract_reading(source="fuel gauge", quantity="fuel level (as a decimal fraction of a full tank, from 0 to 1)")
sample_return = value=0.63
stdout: value=0.375
